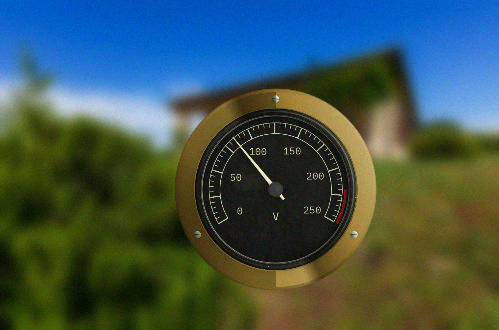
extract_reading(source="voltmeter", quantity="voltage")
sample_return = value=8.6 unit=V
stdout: value=85 unit=V
